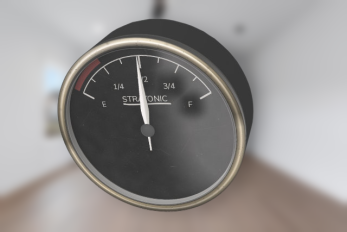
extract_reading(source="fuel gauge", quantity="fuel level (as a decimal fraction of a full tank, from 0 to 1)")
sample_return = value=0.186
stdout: value=0.5
